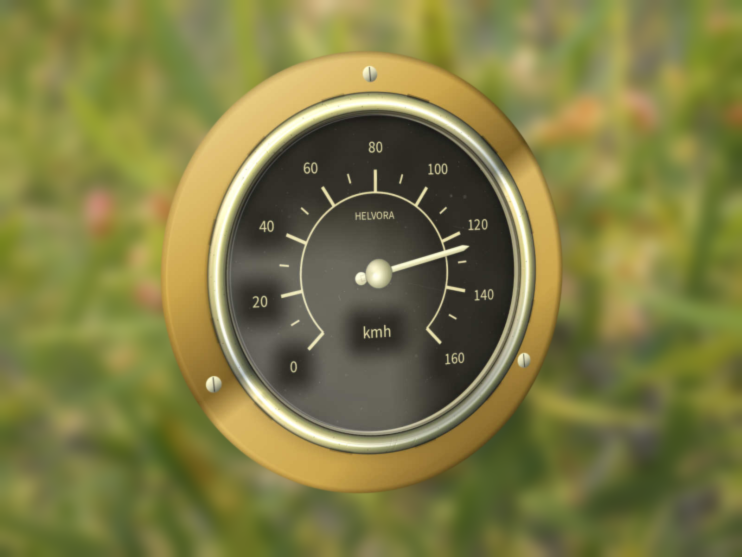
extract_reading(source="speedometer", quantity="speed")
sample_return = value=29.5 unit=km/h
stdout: value=125 unit=km/h
